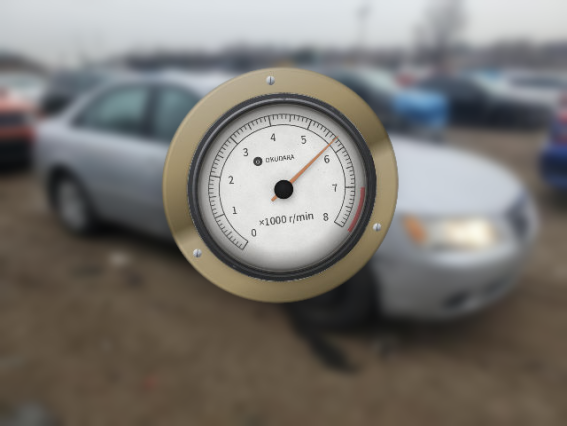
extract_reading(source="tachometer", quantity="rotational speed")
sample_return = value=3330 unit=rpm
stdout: value=5700 unit=rpm
